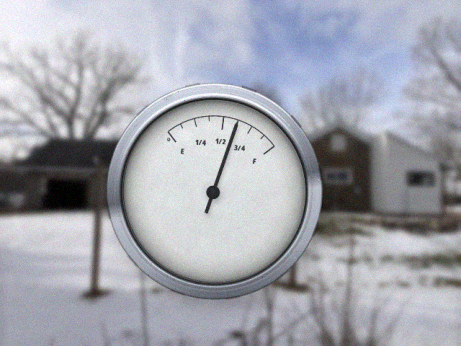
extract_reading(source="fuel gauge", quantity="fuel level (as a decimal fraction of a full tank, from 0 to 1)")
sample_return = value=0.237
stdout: value=0.625
